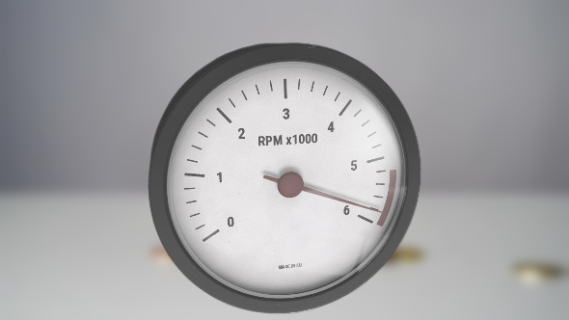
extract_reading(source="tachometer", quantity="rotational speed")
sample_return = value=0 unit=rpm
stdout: value=5800 unit=rpm
